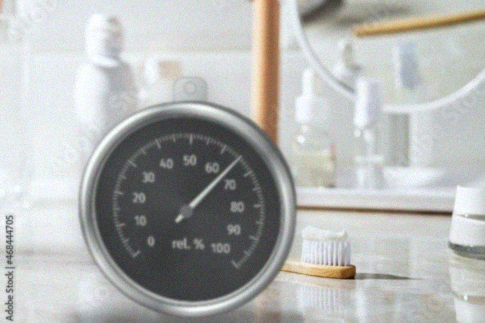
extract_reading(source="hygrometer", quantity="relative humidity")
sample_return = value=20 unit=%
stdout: value=65 unit=%
